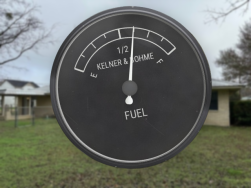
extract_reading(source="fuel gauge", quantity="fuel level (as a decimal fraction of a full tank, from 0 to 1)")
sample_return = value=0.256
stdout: value=0.625
